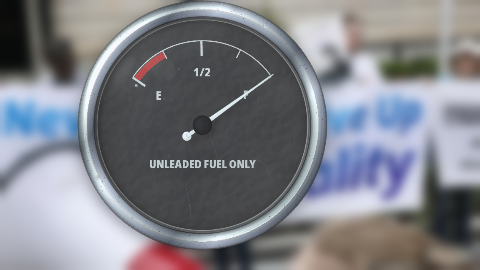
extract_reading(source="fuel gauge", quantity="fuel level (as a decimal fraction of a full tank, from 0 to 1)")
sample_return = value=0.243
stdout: value=1
